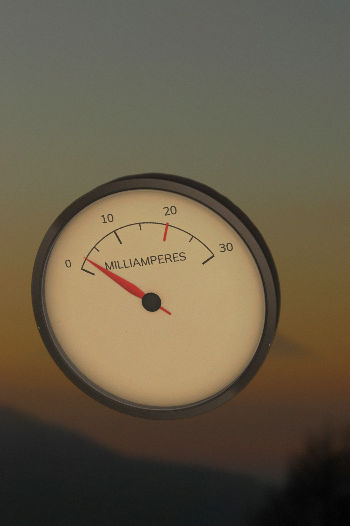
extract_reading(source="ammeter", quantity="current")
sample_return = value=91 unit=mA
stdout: value=2.5 unit=mA
